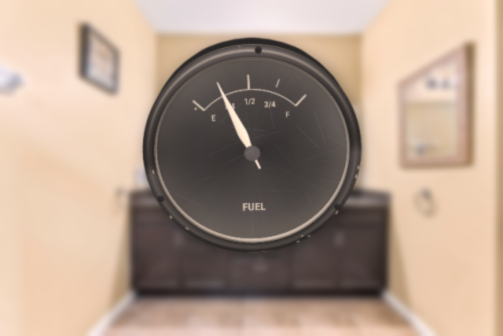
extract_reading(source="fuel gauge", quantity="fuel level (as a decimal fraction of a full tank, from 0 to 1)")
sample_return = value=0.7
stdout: value=0.25
